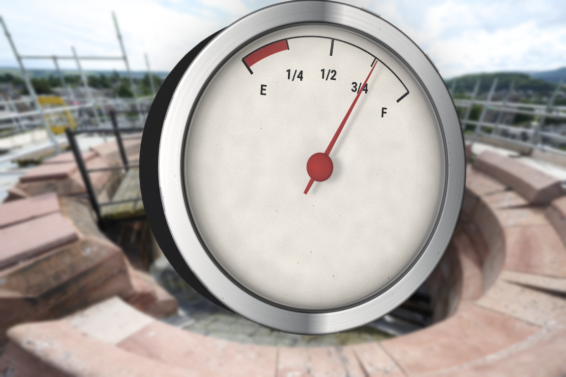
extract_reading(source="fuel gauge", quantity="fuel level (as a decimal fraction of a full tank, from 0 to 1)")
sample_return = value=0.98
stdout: value=0.75
